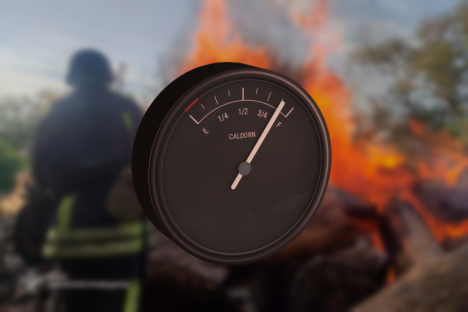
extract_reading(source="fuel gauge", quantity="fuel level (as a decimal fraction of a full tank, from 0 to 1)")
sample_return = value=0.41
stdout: value=0.875
